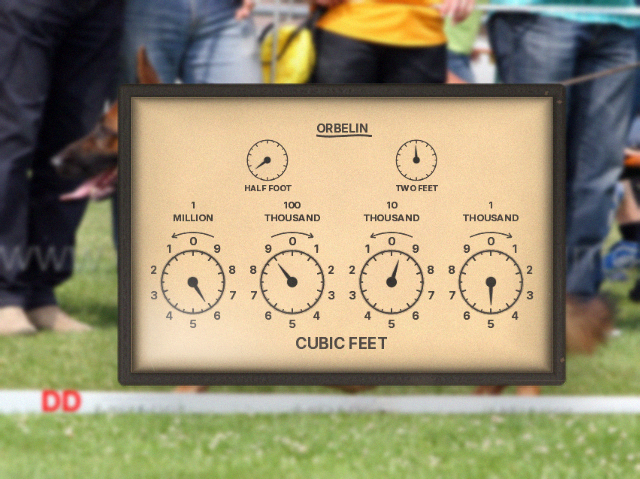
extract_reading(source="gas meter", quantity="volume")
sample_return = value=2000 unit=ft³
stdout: value=589500 unit=ft³
